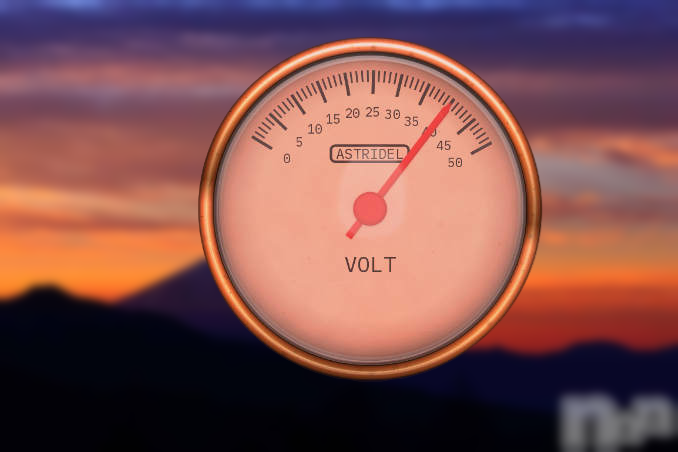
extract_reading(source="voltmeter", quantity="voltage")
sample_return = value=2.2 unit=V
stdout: value=40 unit=V
